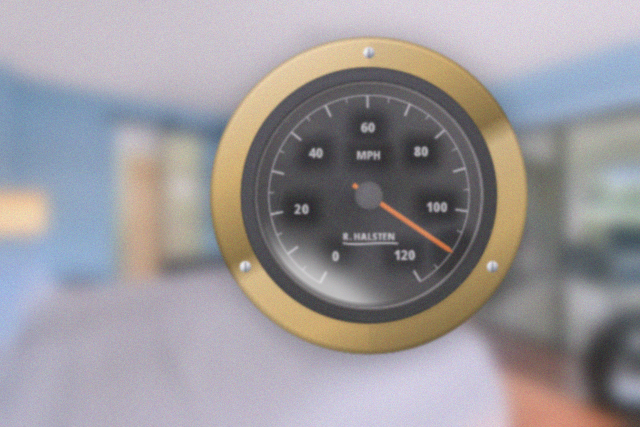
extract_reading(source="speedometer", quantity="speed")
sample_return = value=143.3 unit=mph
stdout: value=110 unit=mph
